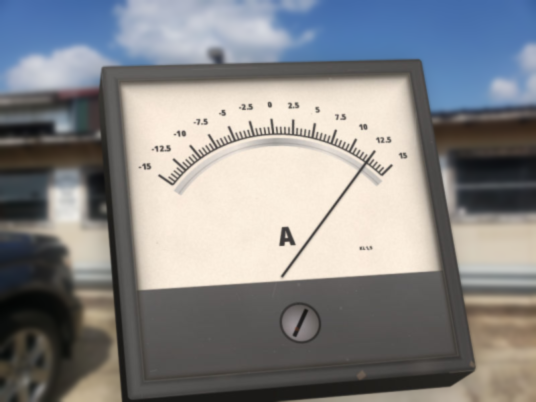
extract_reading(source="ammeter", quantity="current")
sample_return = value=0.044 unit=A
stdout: value=12.5 unit=A
